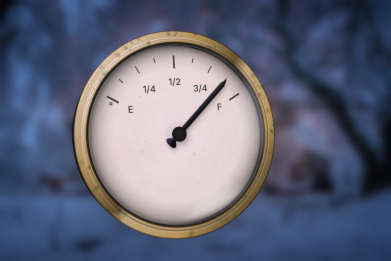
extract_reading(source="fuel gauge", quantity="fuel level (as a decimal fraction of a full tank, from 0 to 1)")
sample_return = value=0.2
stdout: value=0.875
